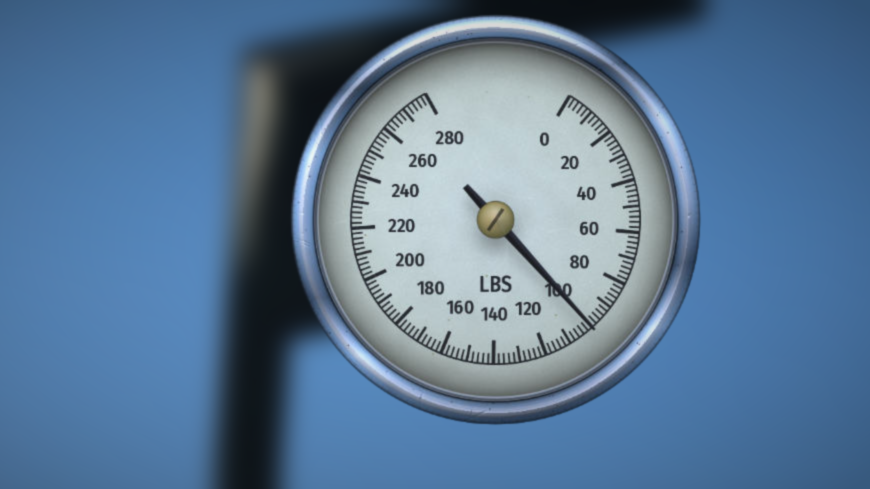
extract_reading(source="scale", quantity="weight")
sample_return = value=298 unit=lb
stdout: value=100 unit=lb
